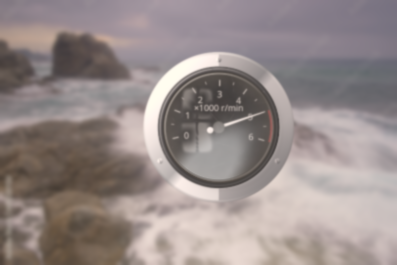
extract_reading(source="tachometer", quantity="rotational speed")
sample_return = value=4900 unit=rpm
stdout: value=5000 unit=rpm
